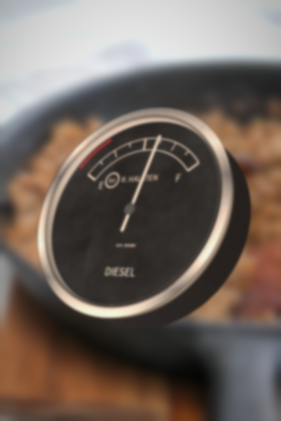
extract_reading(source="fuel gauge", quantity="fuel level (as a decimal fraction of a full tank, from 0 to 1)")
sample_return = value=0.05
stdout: value=0.625
